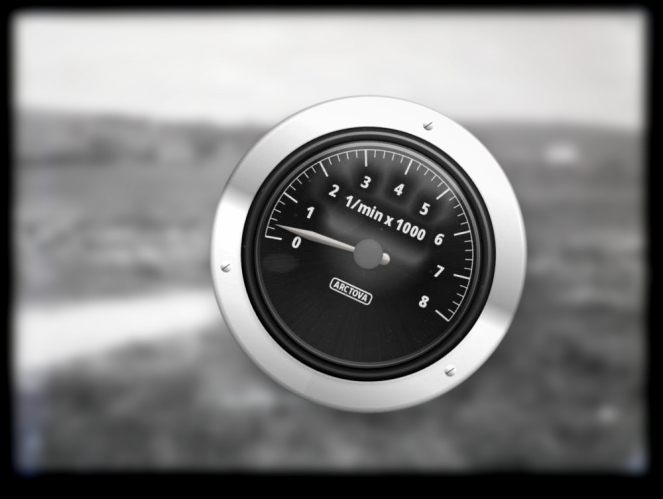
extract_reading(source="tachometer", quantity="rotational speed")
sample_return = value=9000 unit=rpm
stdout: value=300 unit=rpm
